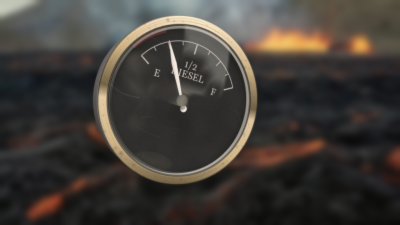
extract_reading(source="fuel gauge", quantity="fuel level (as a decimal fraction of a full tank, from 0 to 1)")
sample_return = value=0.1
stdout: value=0.25
